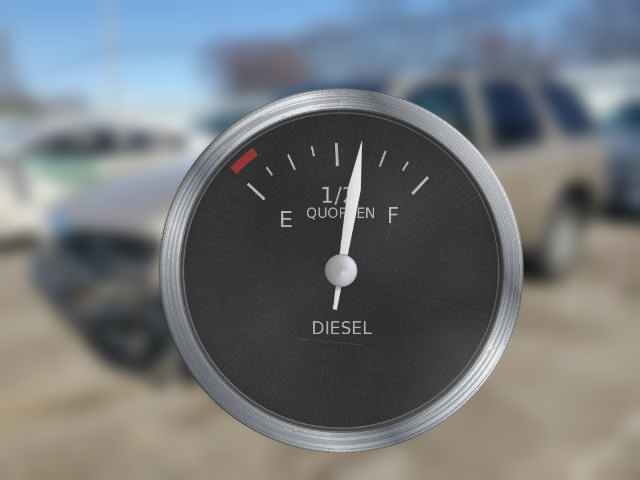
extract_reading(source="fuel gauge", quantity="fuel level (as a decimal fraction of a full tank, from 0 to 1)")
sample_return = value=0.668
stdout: value=0.625
